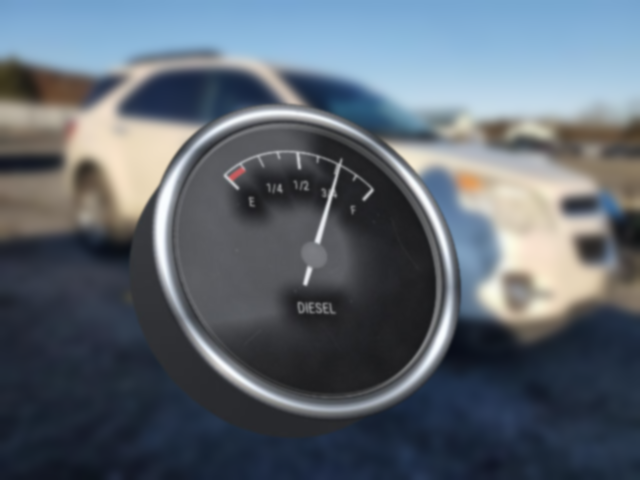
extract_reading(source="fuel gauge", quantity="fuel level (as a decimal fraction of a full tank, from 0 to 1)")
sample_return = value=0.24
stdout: value=0.75
